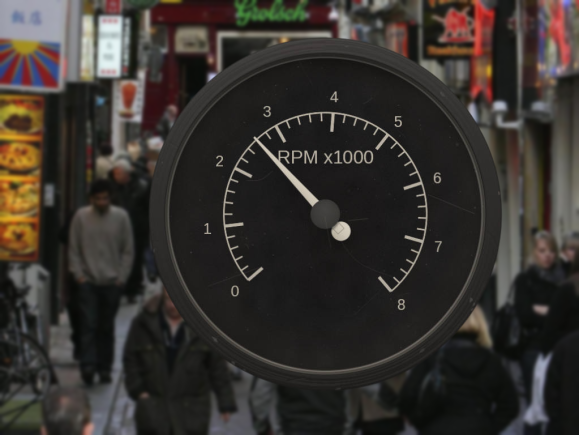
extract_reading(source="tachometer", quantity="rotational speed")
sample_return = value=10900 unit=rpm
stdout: value=2600 unit=rpm
